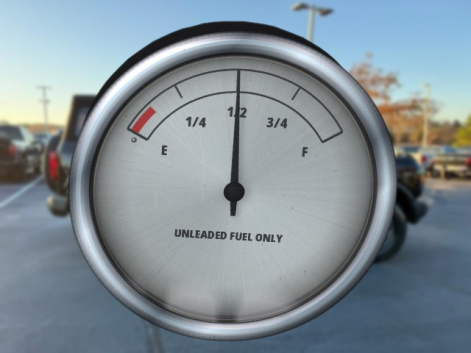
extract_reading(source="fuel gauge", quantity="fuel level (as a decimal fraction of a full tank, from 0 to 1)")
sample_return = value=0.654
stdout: value=0.5
